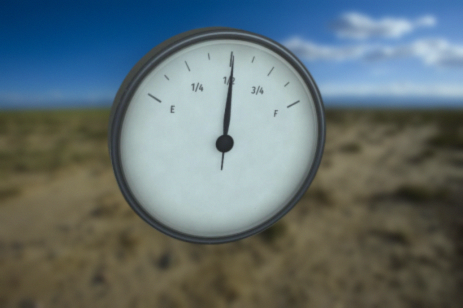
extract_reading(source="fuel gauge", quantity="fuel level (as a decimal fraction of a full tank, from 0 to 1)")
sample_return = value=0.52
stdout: value=0.5
